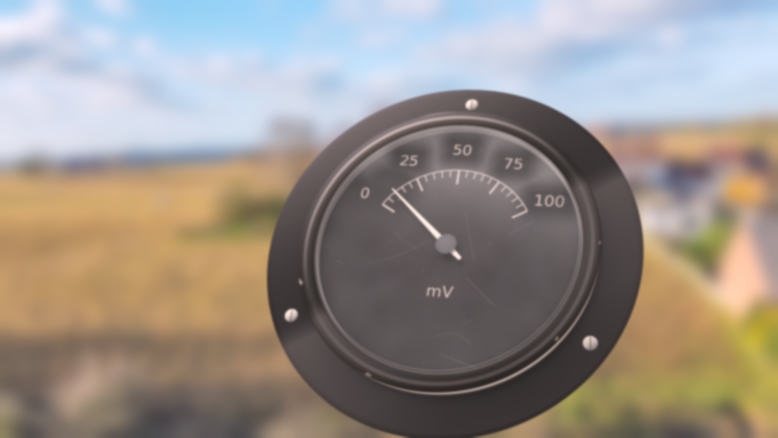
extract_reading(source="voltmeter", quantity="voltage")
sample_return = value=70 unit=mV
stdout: value=10 unit=mV
